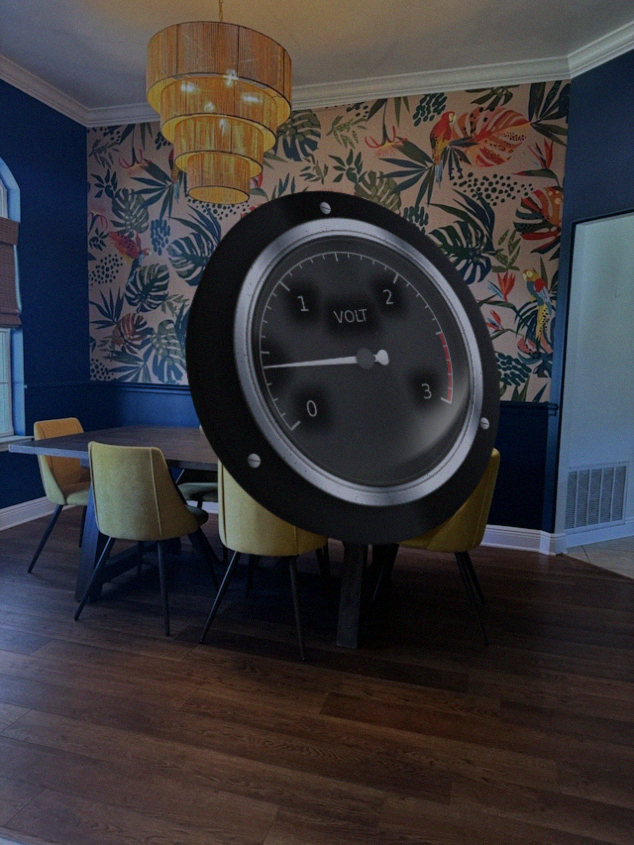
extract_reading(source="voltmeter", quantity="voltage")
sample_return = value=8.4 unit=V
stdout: value=0.4 unit=V
